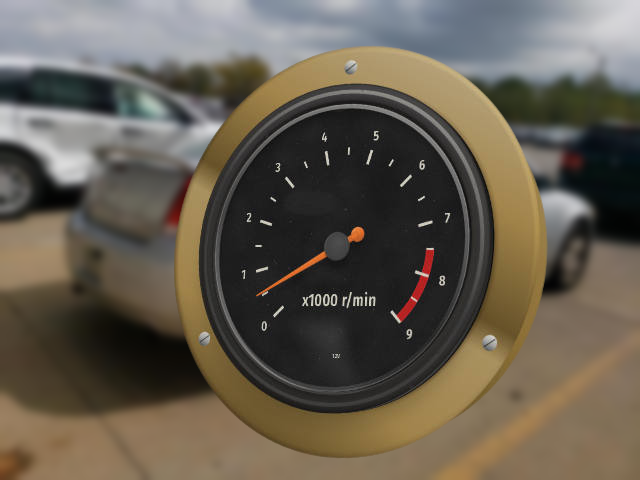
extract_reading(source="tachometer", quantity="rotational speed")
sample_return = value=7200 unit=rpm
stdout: value=500 unit=rpm
